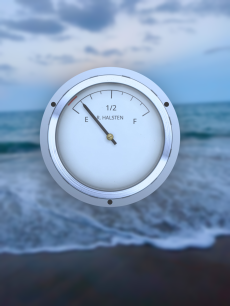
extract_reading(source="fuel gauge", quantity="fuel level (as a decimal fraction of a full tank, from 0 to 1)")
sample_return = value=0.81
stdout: value=0.125
